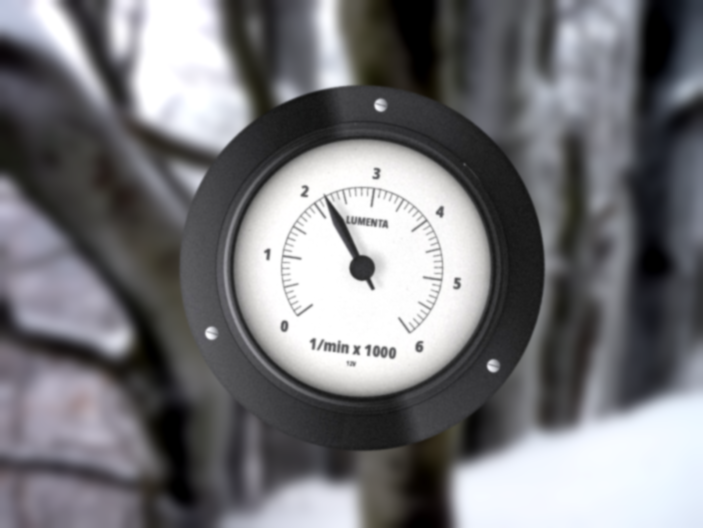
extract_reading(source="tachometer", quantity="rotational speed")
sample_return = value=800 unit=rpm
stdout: value=2200 unit=rpm
